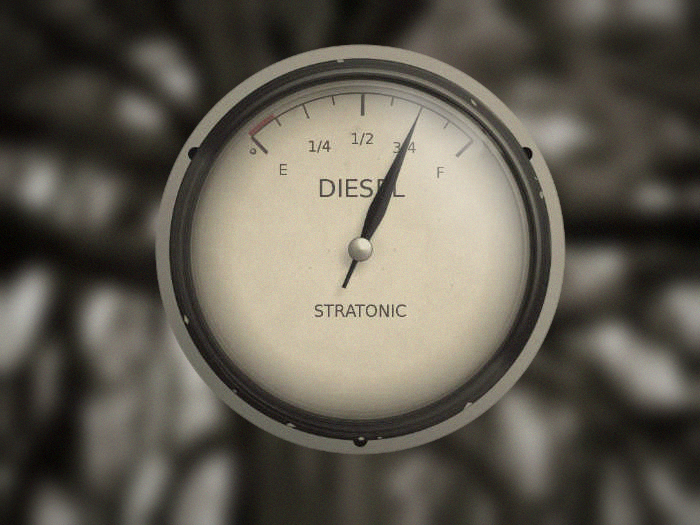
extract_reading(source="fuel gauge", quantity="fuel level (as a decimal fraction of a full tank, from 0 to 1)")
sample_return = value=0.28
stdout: value=0.75
